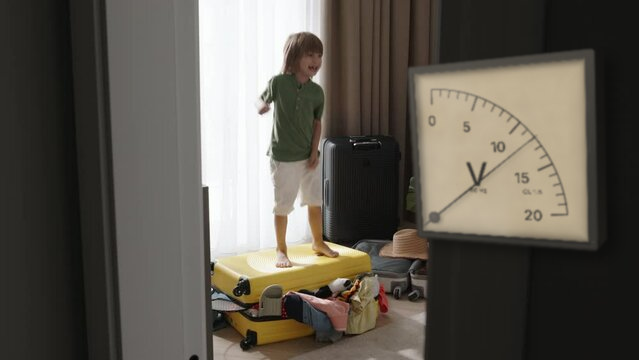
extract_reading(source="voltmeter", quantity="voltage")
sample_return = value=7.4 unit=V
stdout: value=12 unit=V
